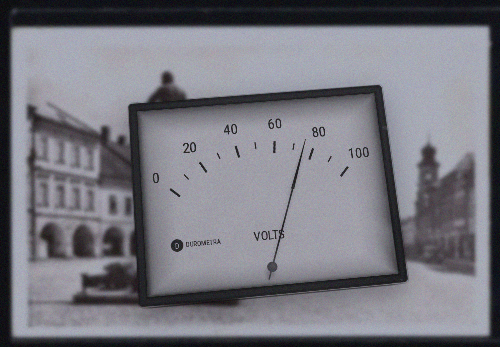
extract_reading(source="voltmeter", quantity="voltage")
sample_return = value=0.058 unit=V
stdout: value=75 unit=V
